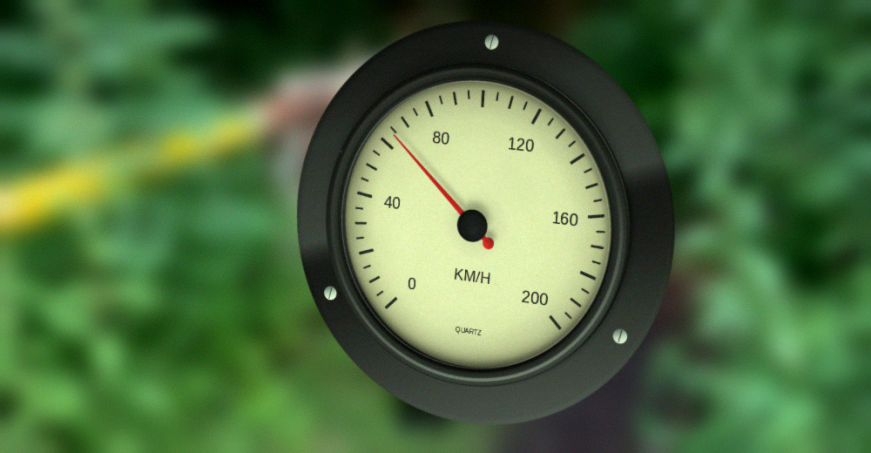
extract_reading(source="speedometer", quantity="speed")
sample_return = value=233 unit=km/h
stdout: value=65 unit=km/h
